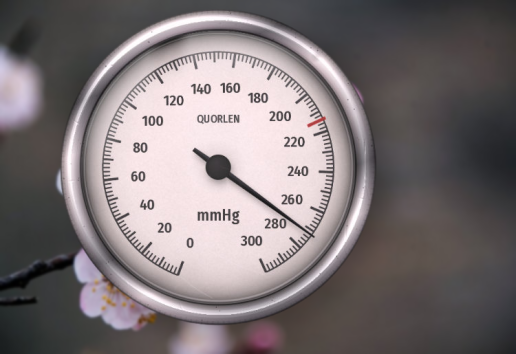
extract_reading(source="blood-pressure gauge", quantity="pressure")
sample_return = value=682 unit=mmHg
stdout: value=272 unit=mmHg
